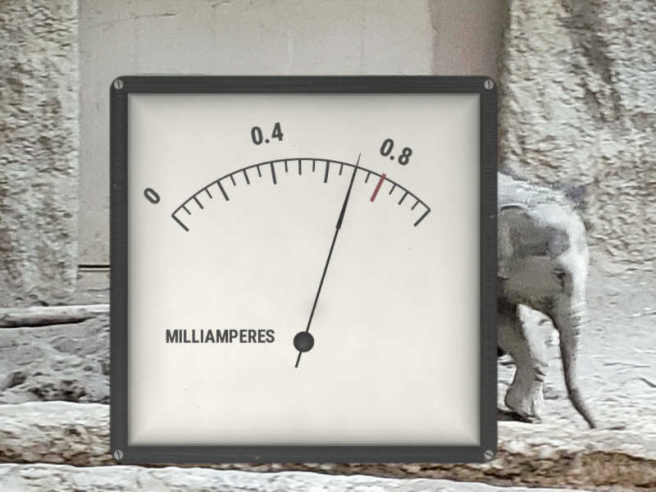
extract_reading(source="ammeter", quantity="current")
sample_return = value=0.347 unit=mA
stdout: value=0.7 unit=mA
